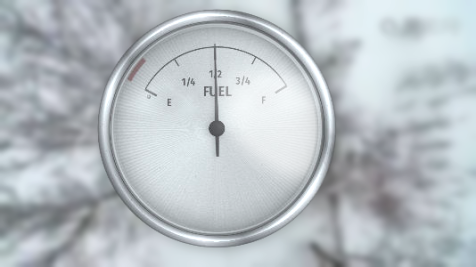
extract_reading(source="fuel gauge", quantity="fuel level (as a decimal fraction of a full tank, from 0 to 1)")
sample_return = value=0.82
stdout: value=0.5
